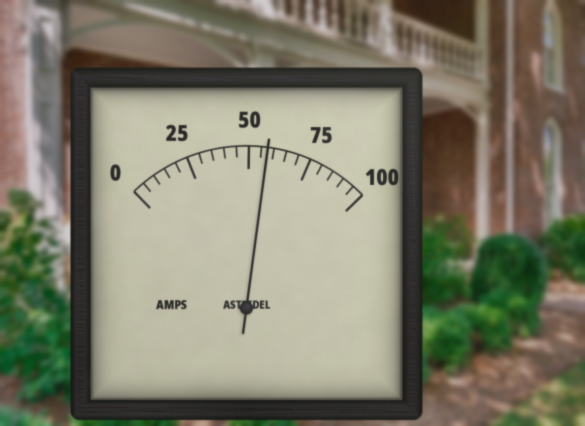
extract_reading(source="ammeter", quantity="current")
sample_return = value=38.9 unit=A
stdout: value=57.5 unit=A
